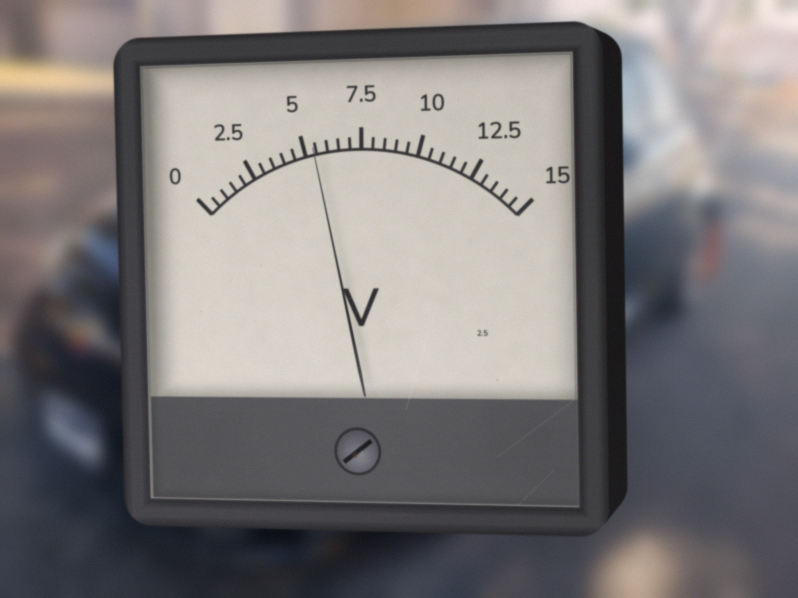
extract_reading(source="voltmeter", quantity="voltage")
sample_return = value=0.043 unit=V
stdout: value=5.5 unit=V
